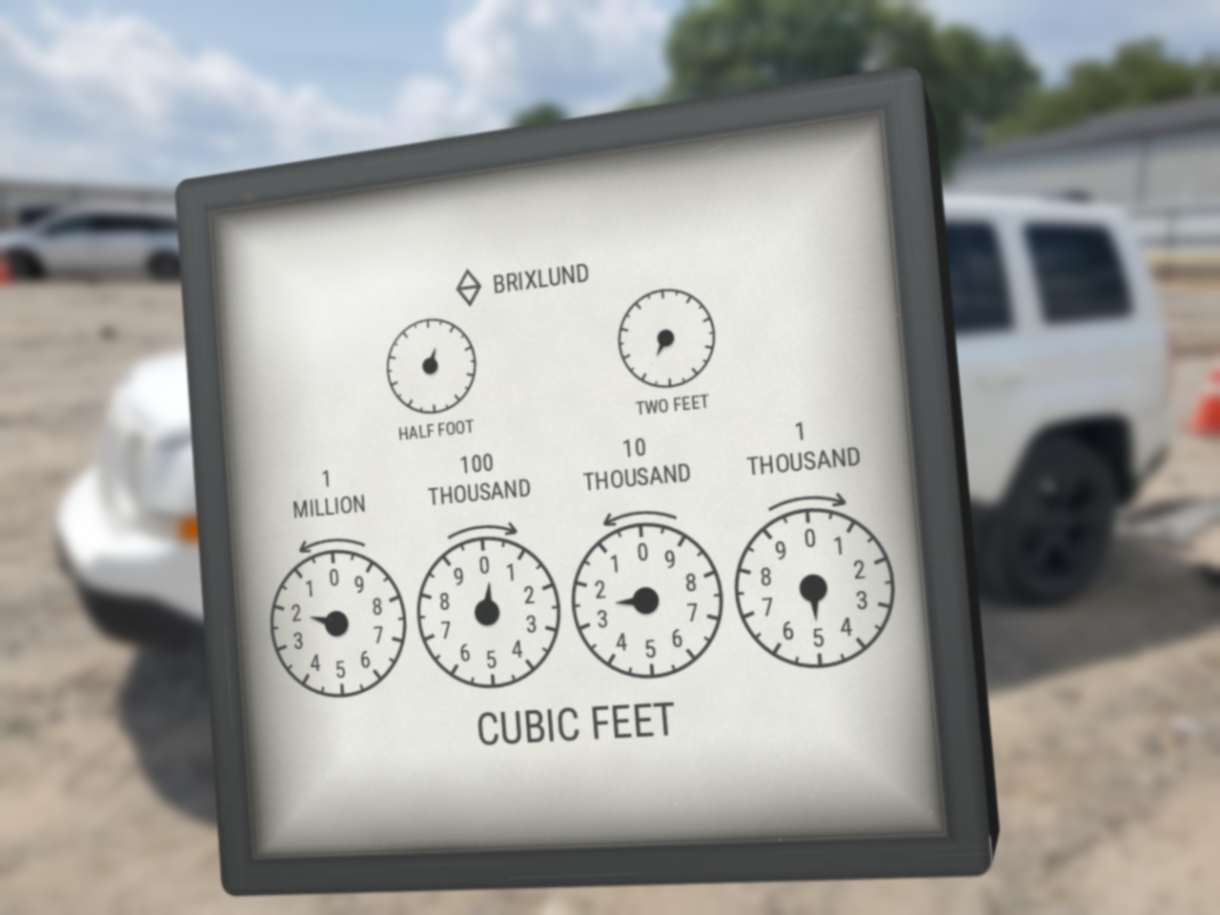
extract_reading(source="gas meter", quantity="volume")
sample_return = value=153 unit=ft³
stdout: value=202500 unit=ft³
